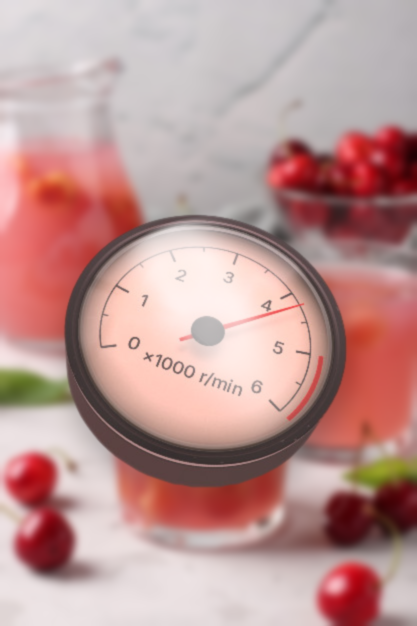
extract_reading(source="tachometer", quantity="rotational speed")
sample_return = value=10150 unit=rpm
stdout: value=4250 unit=rpm
